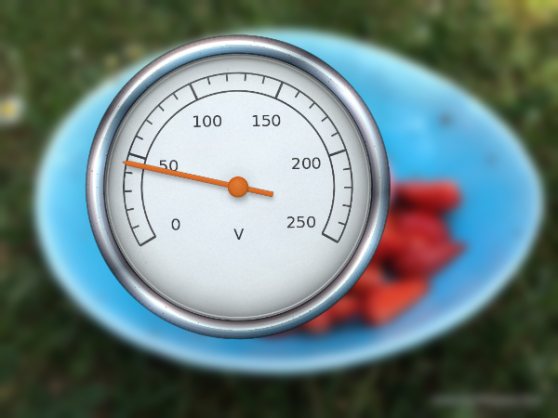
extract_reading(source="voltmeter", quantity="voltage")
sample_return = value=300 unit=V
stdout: value=45 unit=V
